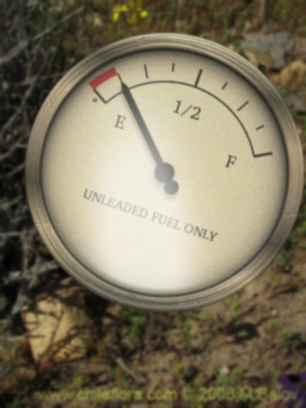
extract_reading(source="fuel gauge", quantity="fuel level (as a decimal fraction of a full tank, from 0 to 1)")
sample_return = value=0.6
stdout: value=0.125
